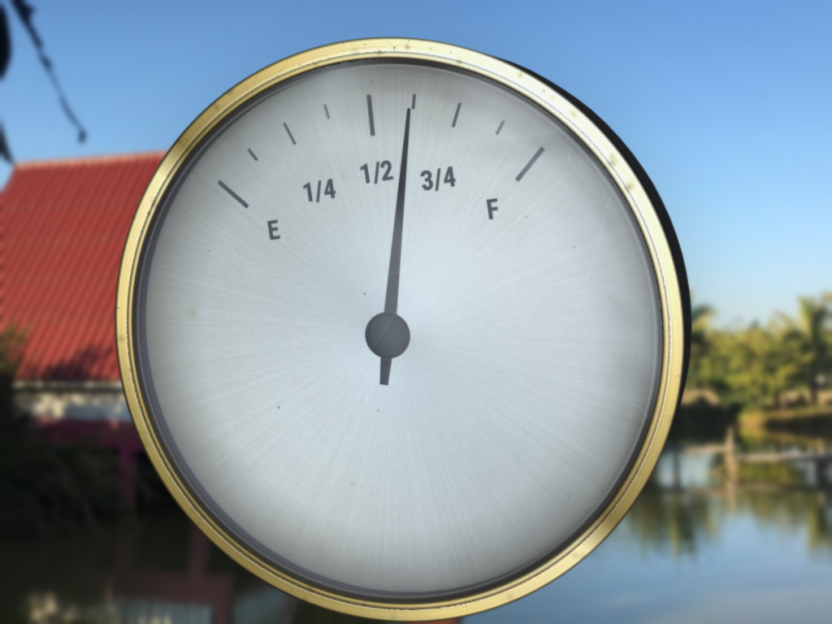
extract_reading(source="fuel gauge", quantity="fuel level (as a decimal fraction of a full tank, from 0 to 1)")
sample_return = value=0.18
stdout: value=0.625
